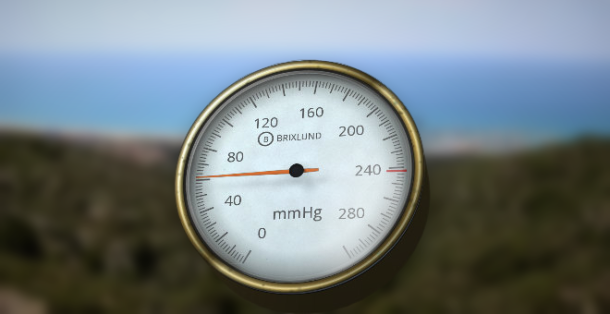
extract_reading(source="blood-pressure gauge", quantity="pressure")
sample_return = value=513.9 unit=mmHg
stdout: value=60 unit=mmHg
